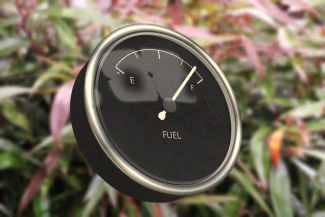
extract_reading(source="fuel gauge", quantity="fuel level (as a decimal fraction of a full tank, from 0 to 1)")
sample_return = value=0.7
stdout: value=0.875
